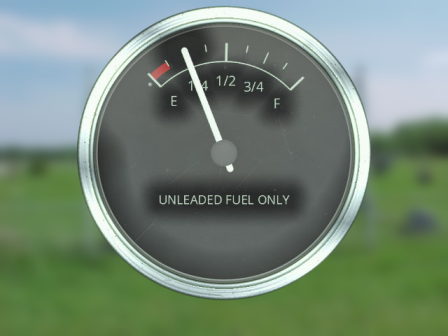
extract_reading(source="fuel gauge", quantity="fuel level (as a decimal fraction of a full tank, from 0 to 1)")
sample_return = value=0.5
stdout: value=0.25
